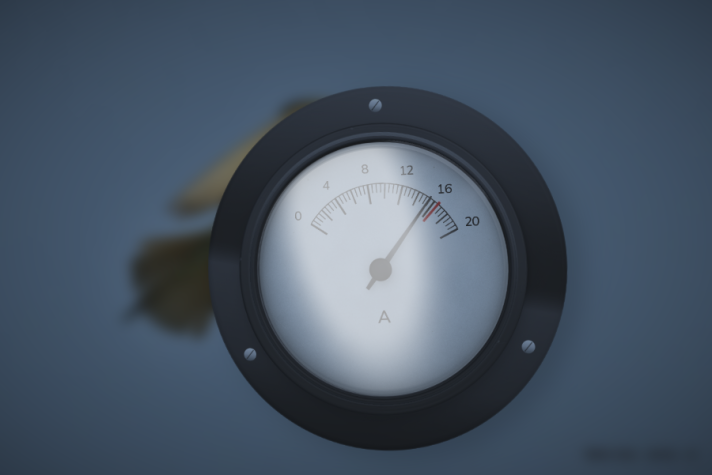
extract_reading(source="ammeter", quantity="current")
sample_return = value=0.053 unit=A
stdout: value=15.5 unit=A
